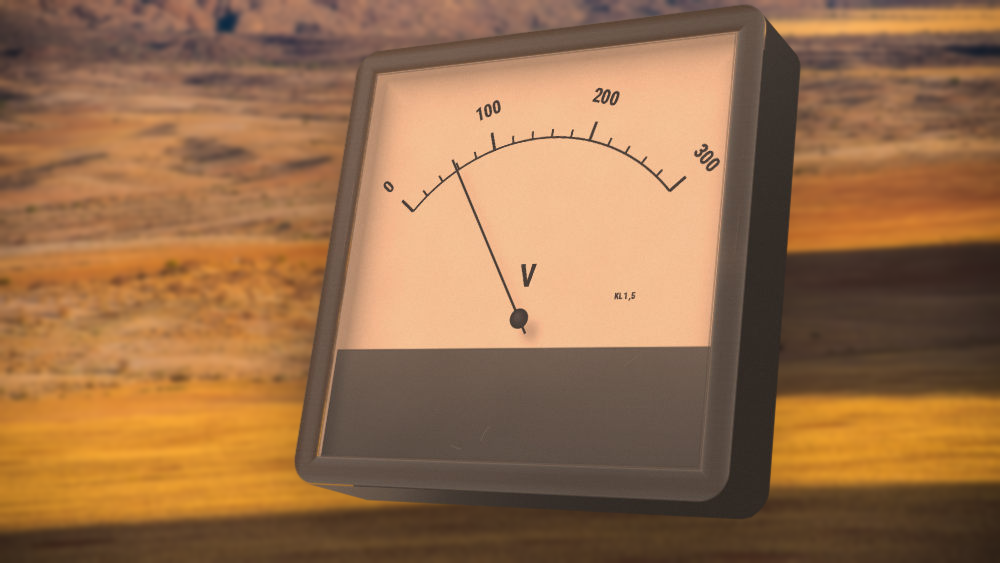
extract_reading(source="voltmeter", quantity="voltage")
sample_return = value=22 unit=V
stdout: value=60 unit=V
